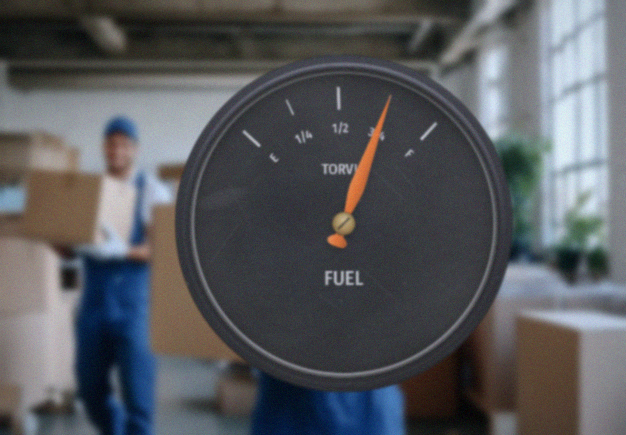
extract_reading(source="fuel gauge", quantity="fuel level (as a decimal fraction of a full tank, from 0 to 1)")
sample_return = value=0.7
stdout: value=0.75
